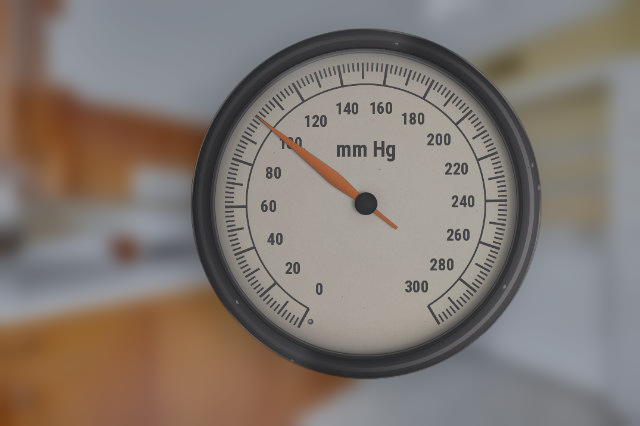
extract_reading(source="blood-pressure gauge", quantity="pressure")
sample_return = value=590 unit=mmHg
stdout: value=100 unit=mmHg
